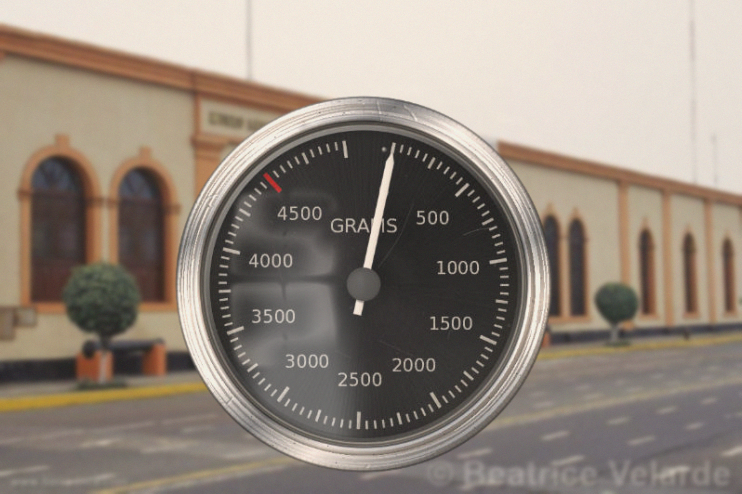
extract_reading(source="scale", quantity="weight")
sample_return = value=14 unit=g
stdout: value=0 unit=g
